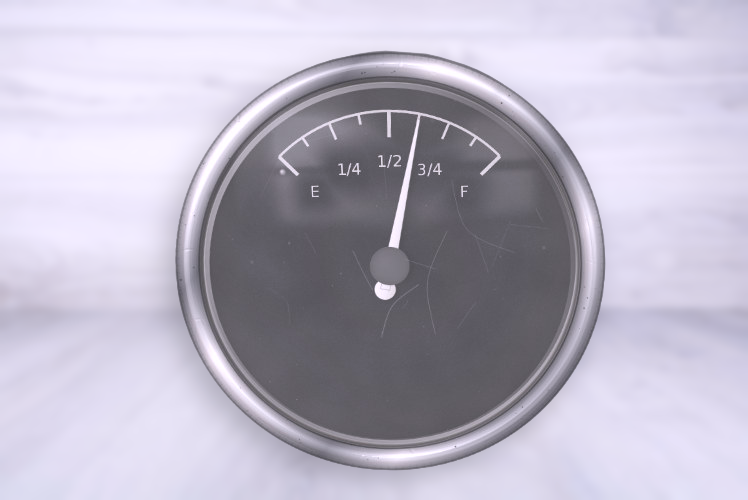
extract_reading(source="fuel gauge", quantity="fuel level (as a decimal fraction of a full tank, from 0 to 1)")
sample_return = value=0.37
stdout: value=0.625
